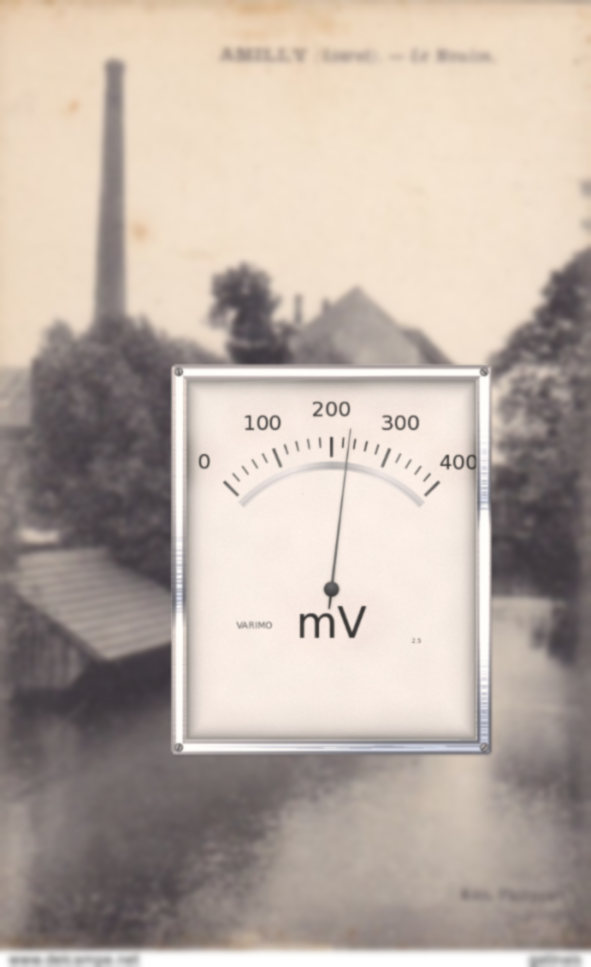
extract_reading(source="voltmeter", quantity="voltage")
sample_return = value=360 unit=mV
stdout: value=230 unit=mV
